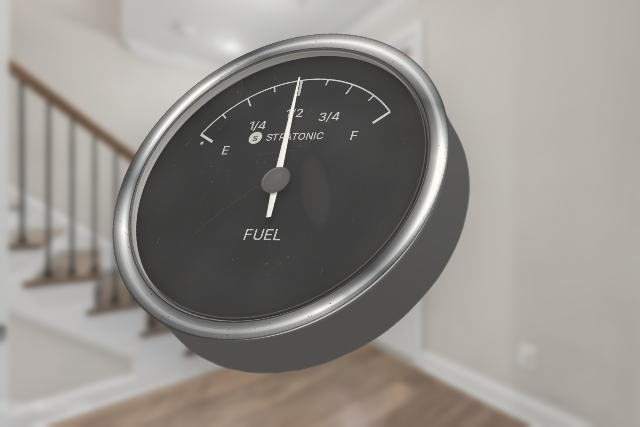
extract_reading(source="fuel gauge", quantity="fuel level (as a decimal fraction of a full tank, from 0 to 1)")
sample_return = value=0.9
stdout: value=0.5
